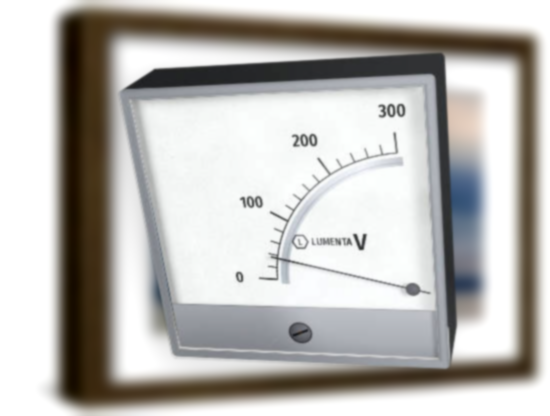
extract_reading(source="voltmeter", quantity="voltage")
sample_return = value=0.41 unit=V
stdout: value=40 unit=V
